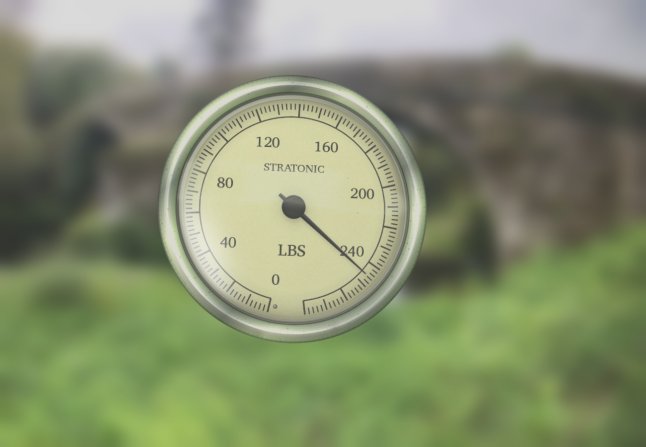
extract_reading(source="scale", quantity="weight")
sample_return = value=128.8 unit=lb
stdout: value=246 unit=lb
